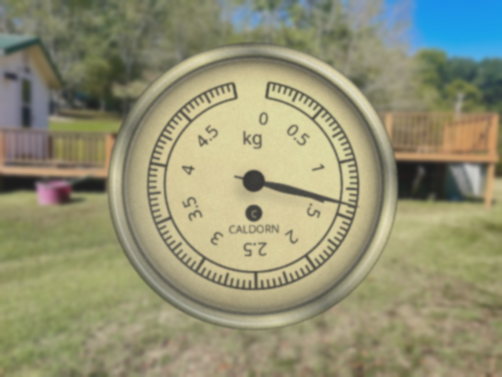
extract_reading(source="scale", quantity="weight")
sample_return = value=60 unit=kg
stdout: value=1.4 unit=kg
